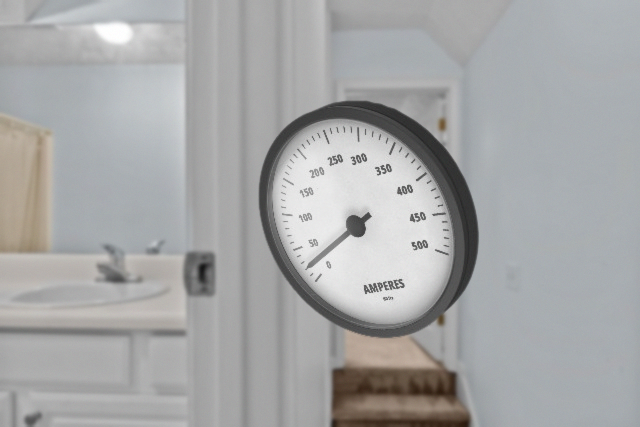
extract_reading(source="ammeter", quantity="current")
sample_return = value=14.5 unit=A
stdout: value=20 unit=A
